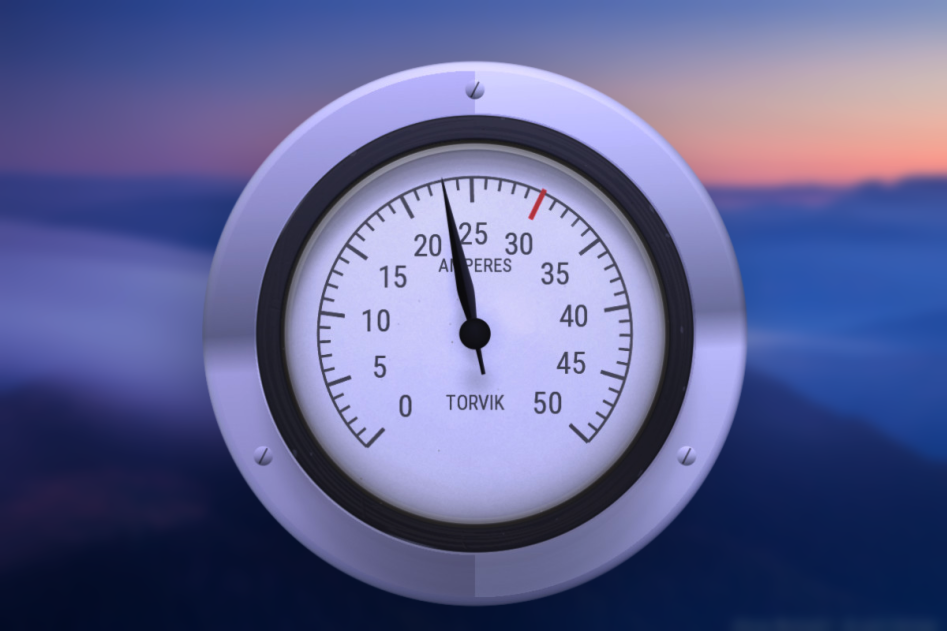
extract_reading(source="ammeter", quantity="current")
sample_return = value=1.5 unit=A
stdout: value=23 unit=A
